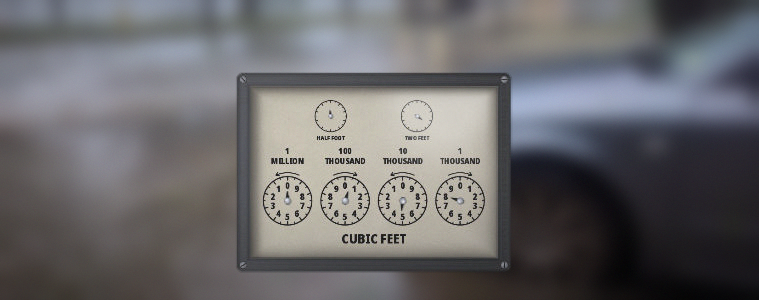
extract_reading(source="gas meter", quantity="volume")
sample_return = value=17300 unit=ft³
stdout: value=4800 unit=ft³
